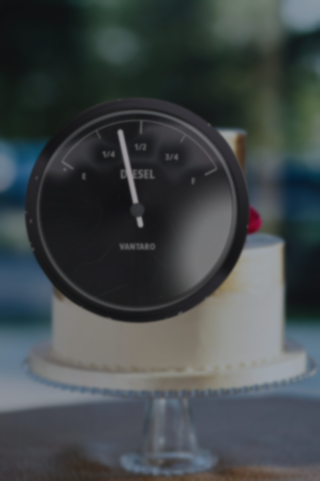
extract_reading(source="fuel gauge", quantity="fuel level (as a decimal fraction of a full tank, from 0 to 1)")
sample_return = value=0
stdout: value=0.375
